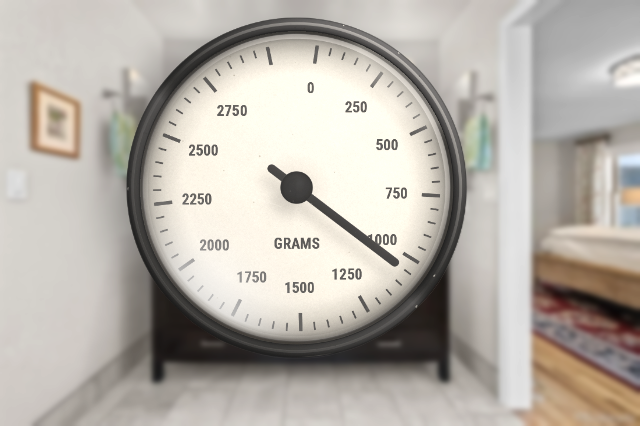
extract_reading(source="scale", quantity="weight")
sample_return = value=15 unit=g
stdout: value=1050 unit=g
